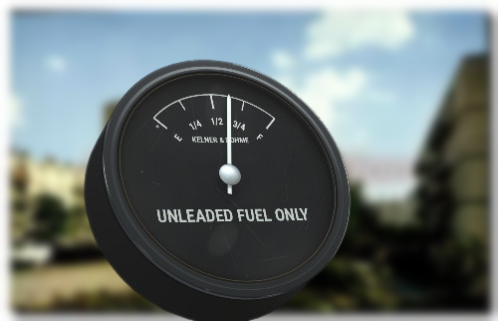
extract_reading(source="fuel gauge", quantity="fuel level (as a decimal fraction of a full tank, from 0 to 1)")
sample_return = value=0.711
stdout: value=0.625
